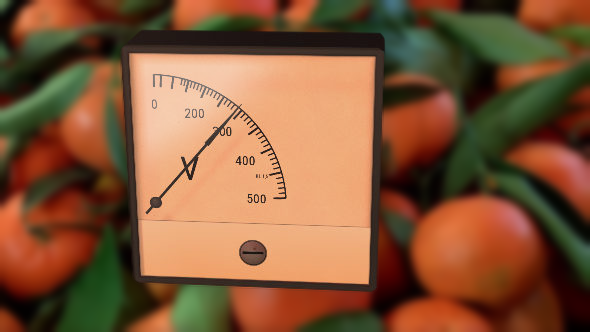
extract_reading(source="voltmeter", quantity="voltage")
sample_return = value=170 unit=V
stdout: value=290 unit=V
